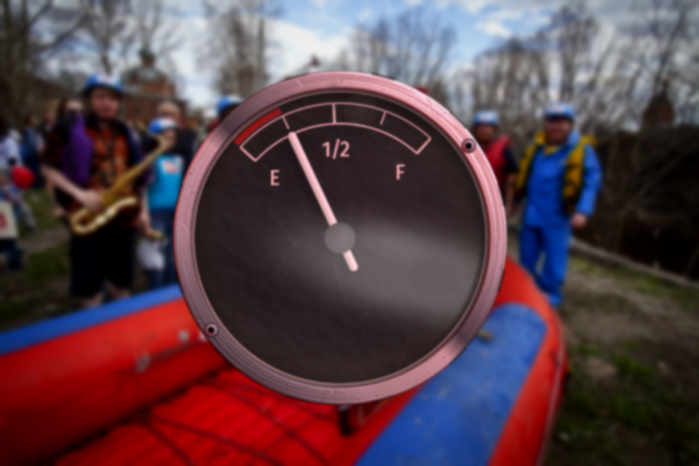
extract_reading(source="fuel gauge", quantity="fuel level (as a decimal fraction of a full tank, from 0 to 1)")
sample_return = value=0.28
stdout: value=0.25
